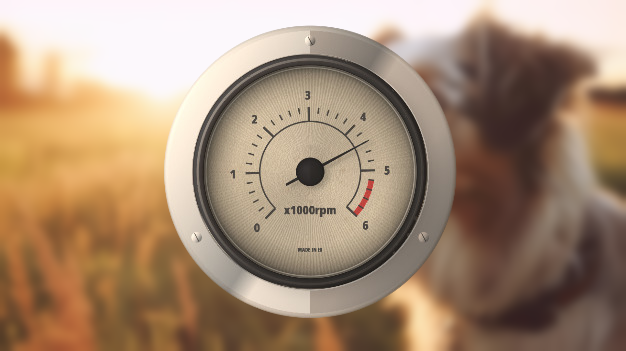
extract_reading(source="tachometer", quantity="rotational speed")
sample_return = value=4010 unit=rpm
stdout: value=4400 unit=rpm
